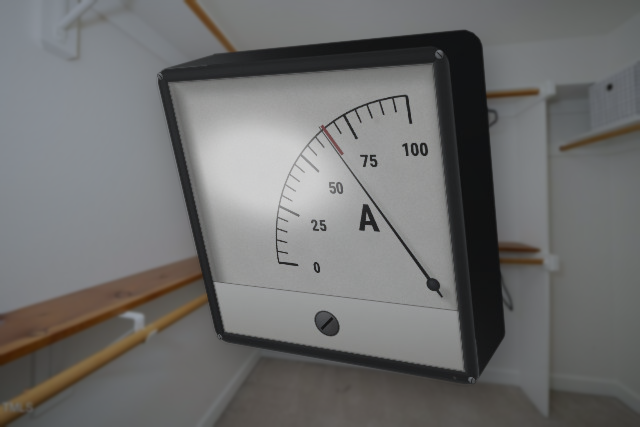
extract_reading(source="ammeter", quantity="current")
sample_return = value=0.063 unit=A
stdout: value=65 unit=A
